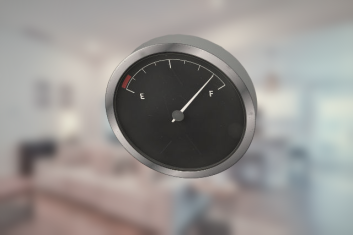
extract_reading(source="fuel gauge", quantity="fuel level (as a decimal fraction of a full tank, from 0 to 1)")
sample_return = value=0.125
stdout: value=0.875
